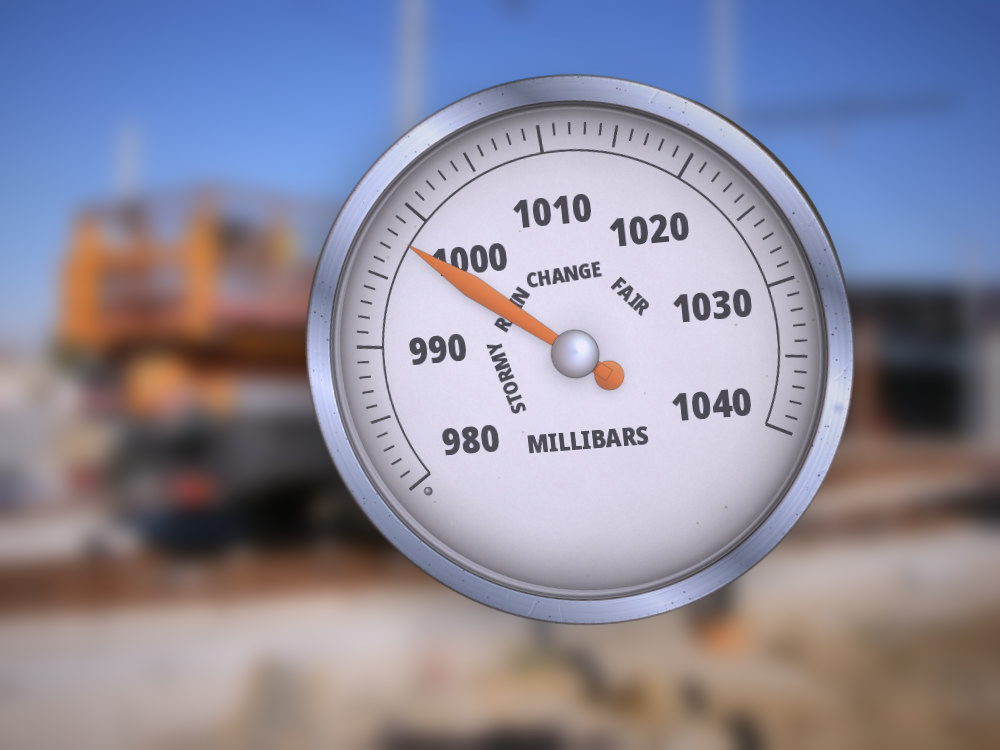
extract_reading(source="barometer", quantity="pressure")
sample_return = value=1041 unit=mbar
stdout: value=998 unit=mbar
